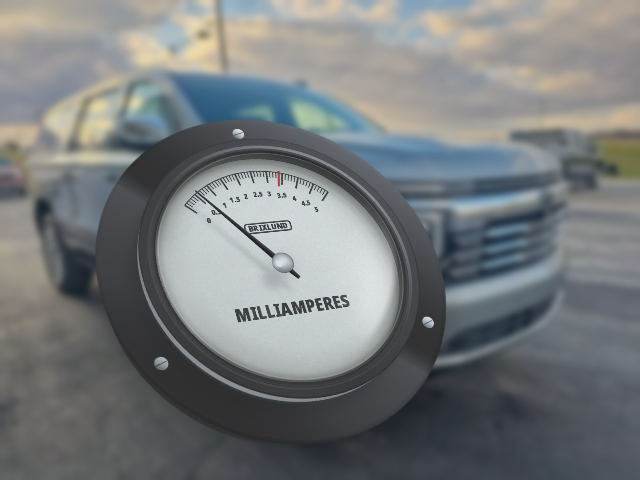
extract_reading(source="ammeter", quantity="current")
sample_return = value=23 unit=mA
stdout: value=0.5 unit=mA
